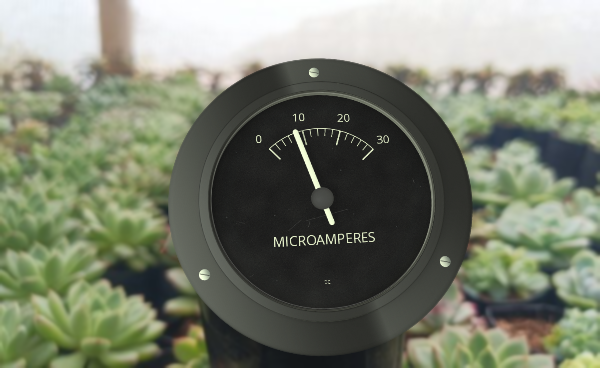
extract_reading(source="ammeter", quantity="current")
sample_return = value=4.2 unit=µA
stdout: value=8 unit=µA
